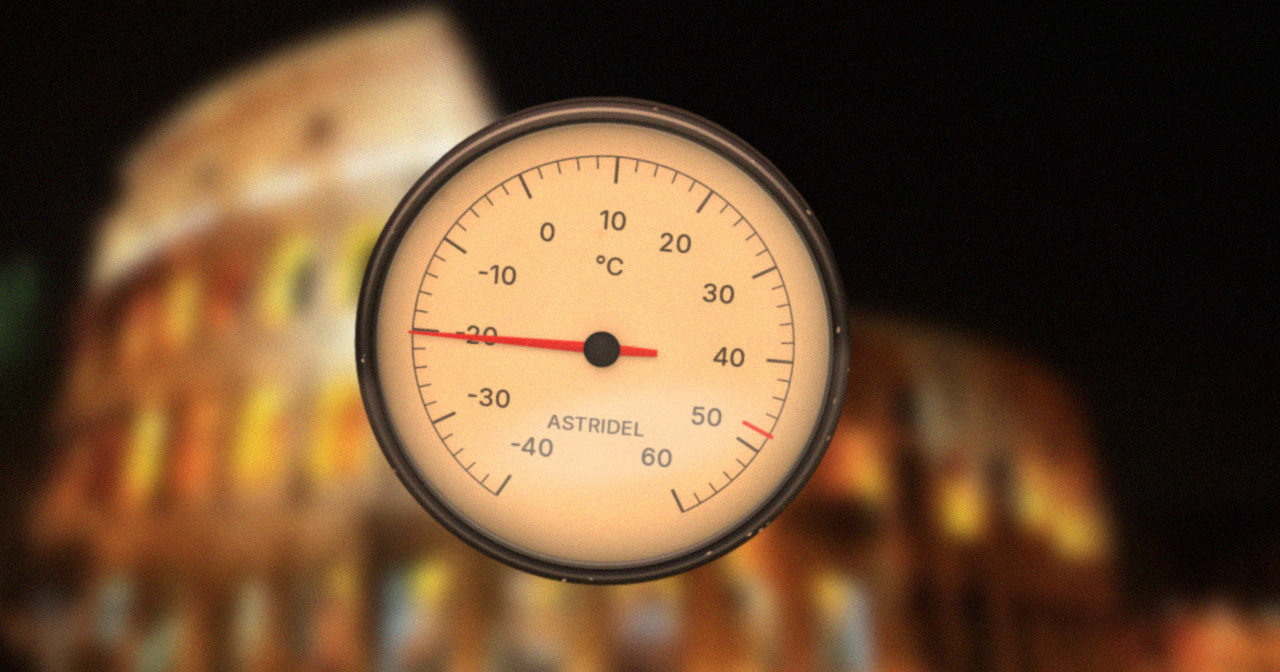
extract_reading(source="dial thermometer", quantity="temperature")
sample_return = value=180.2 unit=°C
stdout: value=-20 unit=°C
